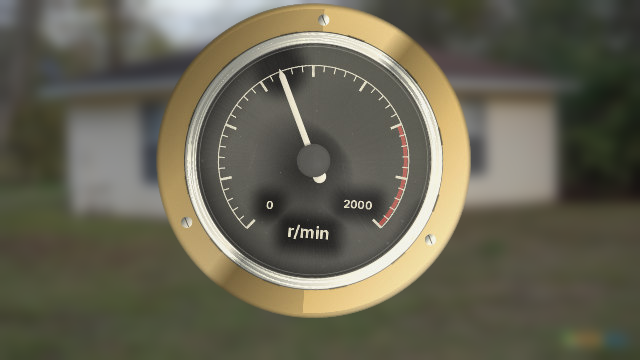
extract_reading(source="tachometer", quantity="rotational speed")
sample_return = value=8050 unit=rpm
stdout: value=850 unit=rpm
